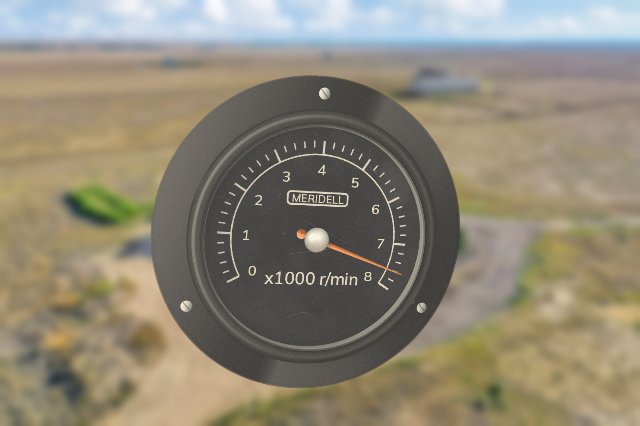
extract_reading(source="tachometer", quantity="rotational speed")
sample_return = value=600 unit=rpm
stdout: value=7600 unit=rpm
